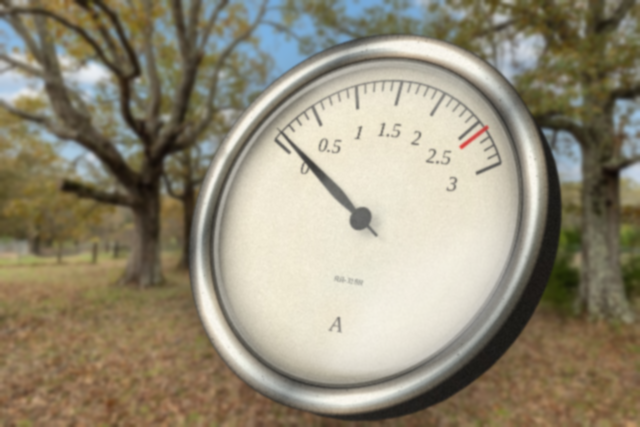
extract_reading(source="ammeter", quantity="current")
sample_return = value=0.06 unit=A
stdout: value=0.1 unit=A
